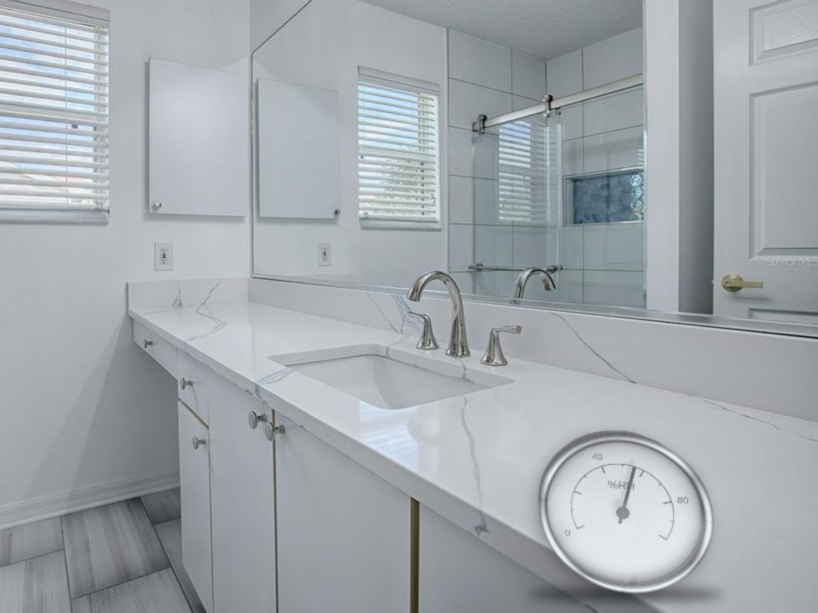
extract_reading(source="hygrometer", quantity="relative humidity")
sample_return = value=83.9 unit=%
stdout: value=55 unit=%
